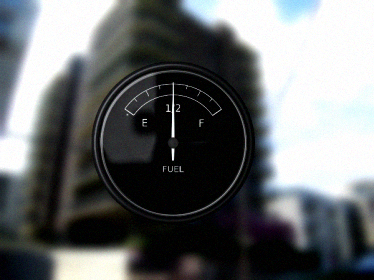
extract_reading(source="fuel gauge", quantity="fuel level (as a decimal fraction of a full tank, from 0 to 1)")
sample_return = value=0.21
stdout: value=0.5
